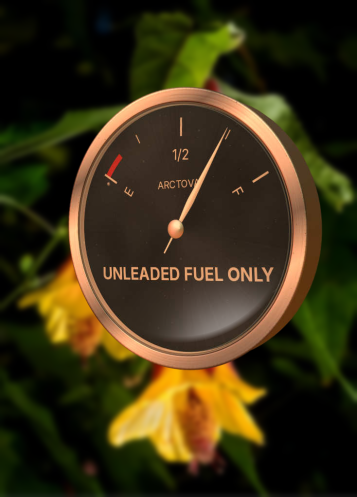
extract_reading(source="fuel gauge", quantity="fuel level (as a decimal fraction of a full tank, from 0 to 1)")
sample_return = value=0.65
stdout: value=0.75
